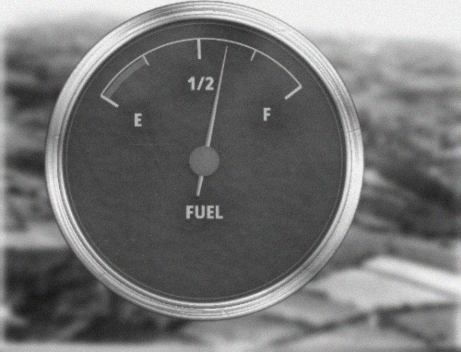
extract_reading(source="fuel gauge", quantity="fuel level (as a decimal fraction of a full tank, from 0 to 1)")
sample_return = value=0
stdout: value=0.625
